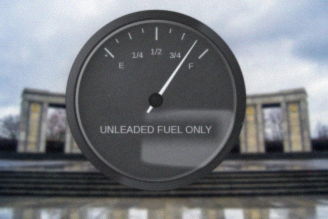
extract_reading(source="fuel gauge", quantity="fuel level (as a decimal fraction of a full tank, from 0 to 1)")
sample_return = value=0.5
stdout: value=0.875
